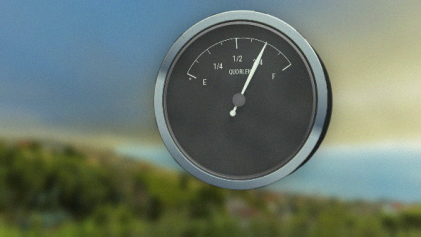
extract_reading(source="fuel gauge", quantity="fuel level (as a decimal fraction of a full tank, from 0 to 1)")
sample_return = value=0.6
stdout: value=0.75
